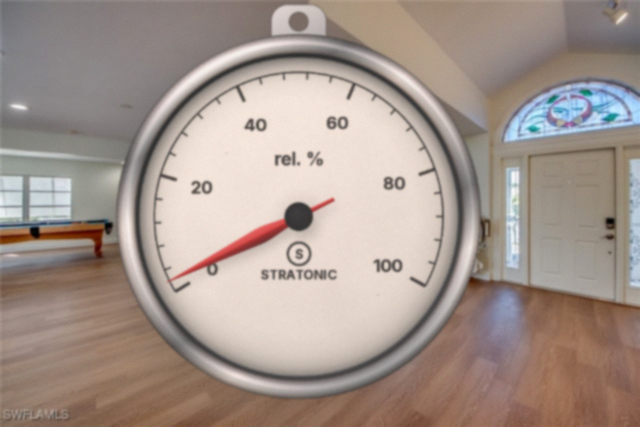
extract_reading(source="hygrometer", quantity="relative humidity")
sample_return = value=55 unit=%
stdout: value=2 unit=%
